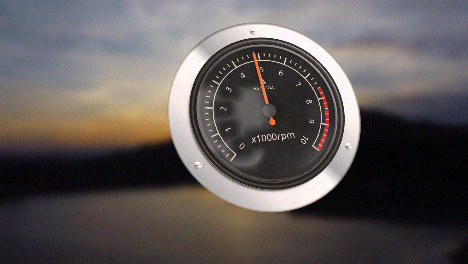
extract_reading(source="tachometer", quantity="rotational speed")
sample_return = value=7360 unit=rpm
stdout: value=4800 unit=rpm
